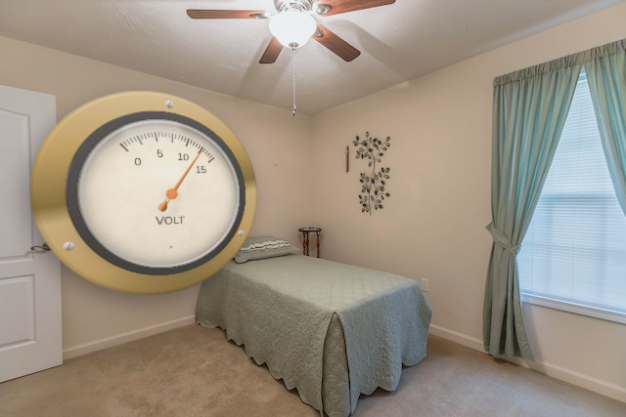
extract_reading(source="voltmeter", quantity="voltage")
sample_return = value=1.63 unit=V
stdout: value=12.5 unit=V
